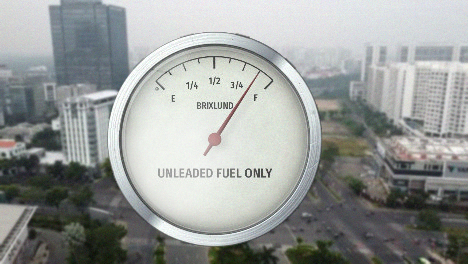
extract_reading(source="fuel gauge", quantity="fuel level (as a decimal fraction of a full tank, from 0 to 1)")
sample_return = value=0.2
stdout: value=0.875
